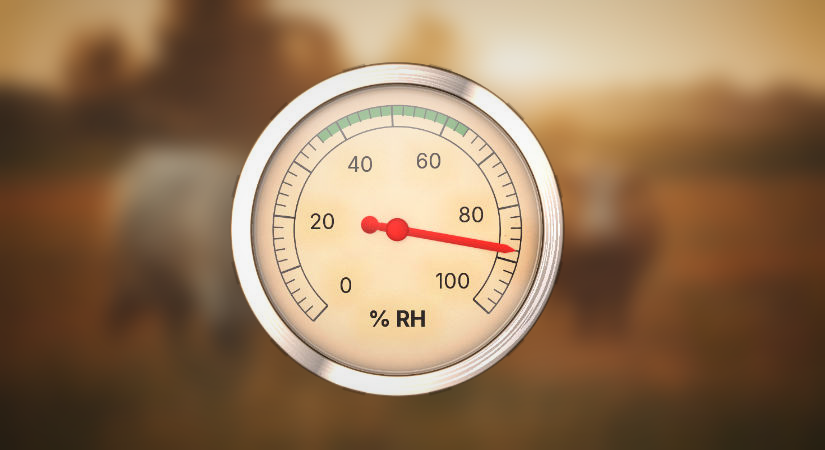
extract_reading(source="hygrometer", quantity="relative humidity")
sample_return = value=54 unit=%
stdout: value=88 unit=%
